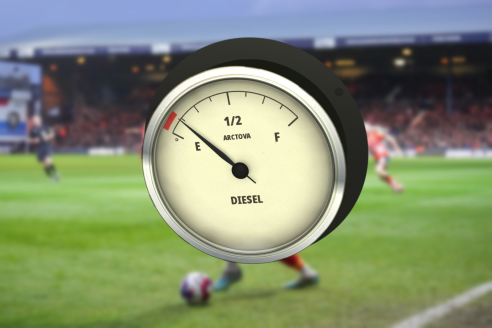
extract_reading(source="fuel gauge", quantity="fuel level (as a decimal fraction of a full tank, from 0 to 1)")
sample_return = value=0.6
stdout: value=0.125
